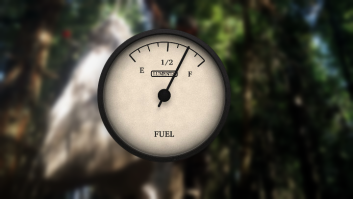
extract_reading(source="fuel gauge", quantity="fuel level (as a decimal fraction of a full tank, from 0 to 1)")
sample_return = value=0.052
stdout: value=0.75
